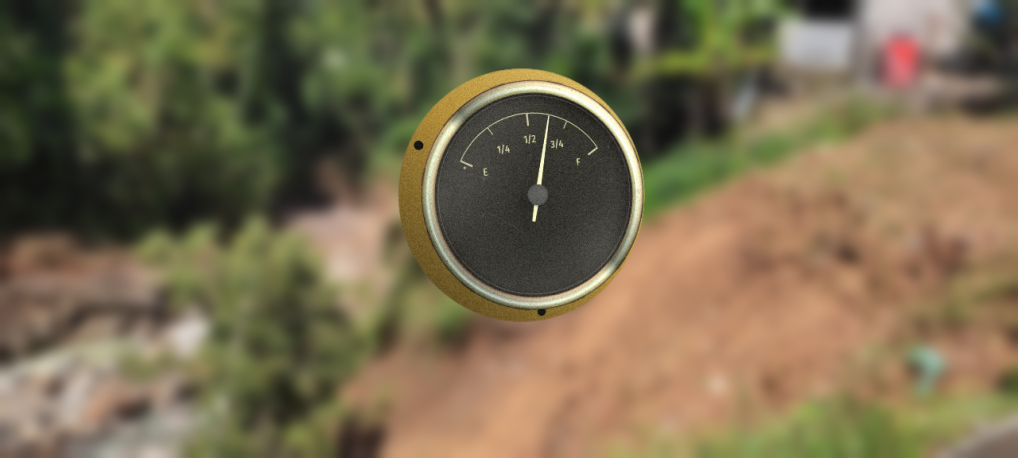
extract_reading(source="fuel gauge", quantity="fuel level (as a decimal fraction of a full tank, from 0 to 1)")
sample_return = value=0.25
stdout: value=0.625
